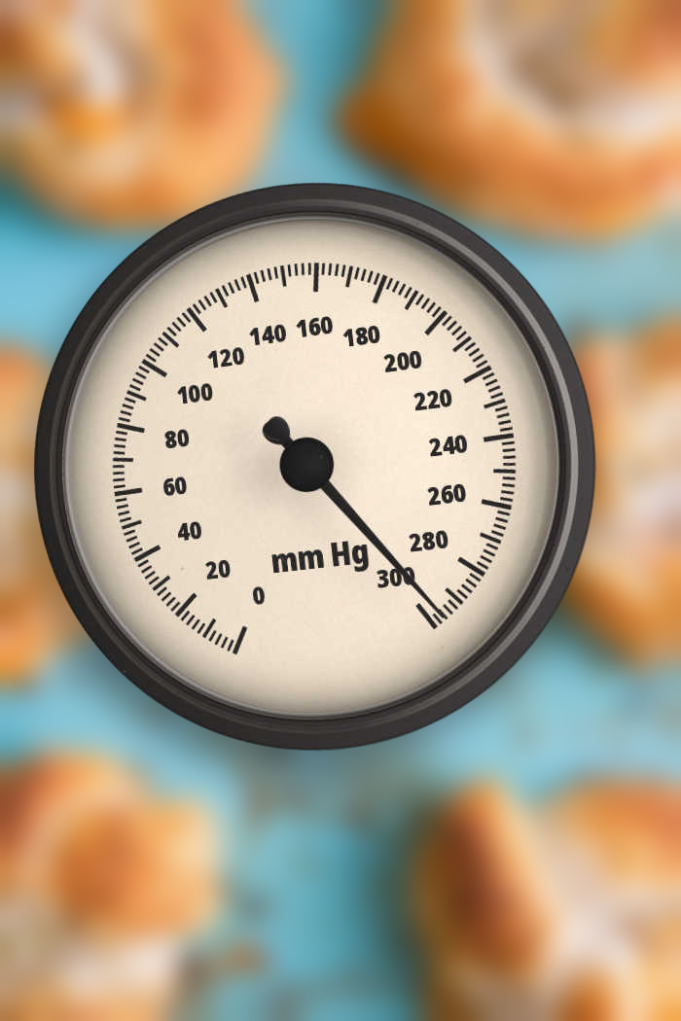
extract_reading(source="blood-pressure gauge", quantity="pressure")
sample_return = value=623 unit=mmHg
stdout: value=296 unit=mmHg
